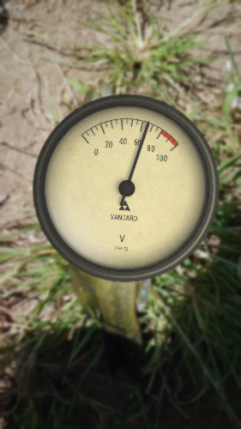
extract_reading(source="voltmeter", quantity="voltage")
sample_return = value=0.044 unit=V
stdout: value=65 unit=V
